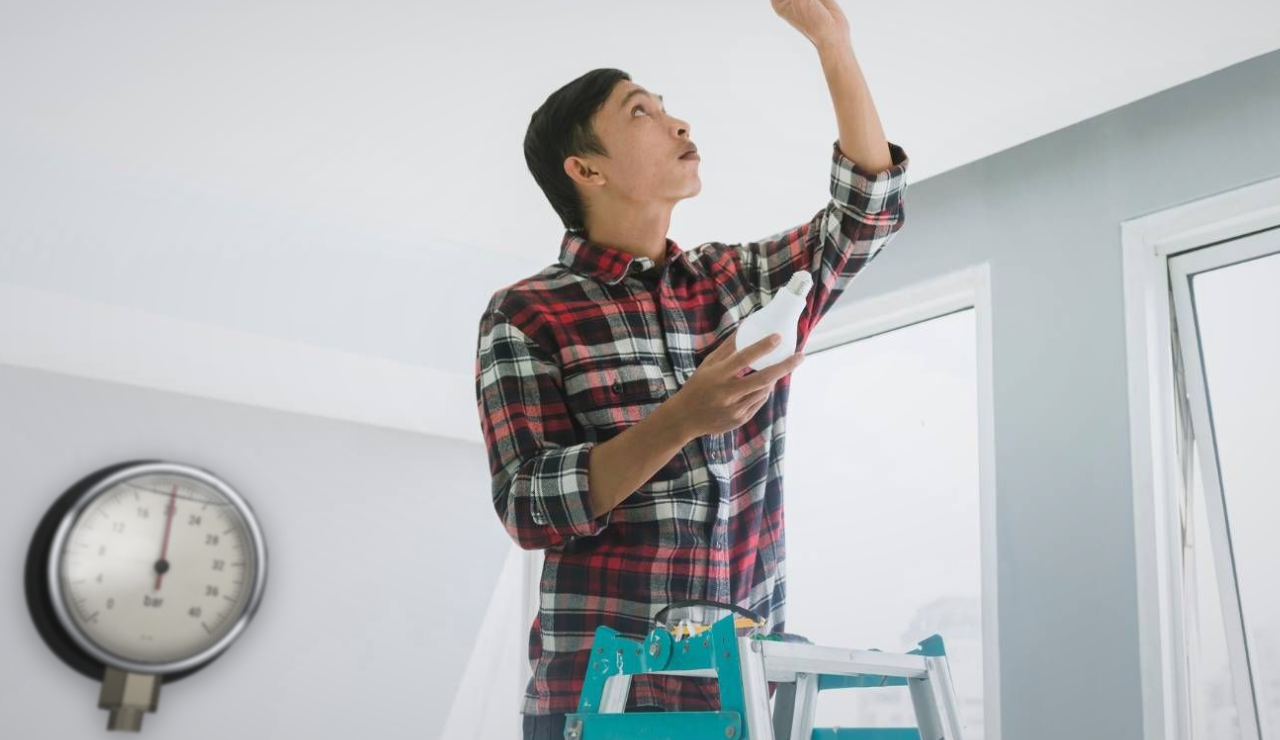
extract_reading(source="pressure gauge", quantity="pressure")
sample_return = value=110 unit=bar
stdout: value=20 unit=bar
